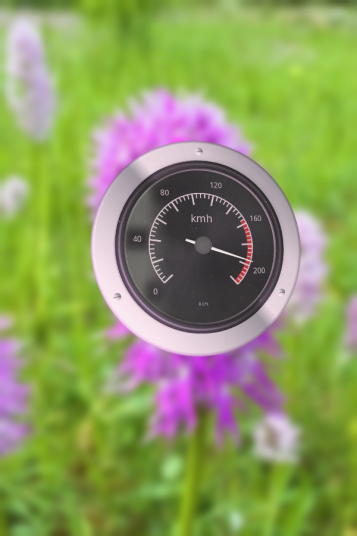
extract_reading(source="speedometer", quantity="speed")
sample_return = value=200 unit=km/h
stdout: value=196 unit=km/h
